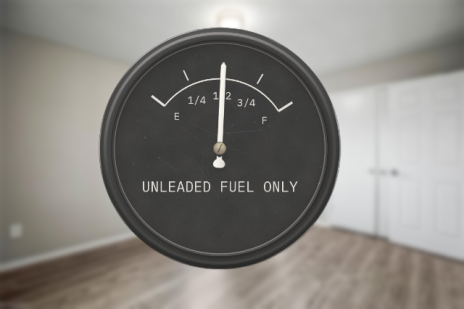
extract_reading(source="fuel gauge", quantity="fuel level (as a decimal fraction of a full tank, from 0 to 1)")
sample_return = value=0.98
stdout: value=0.5
